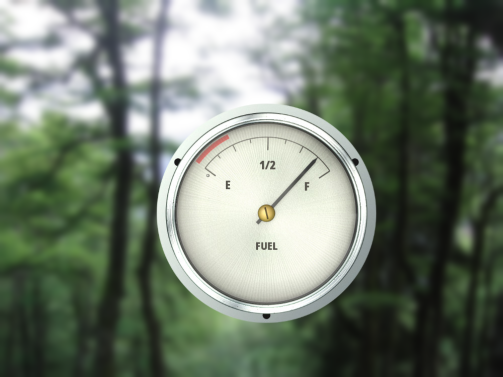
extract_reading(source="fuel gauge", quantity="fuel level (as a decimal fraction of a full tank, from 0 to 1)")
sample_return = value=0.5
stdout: value=0.875
